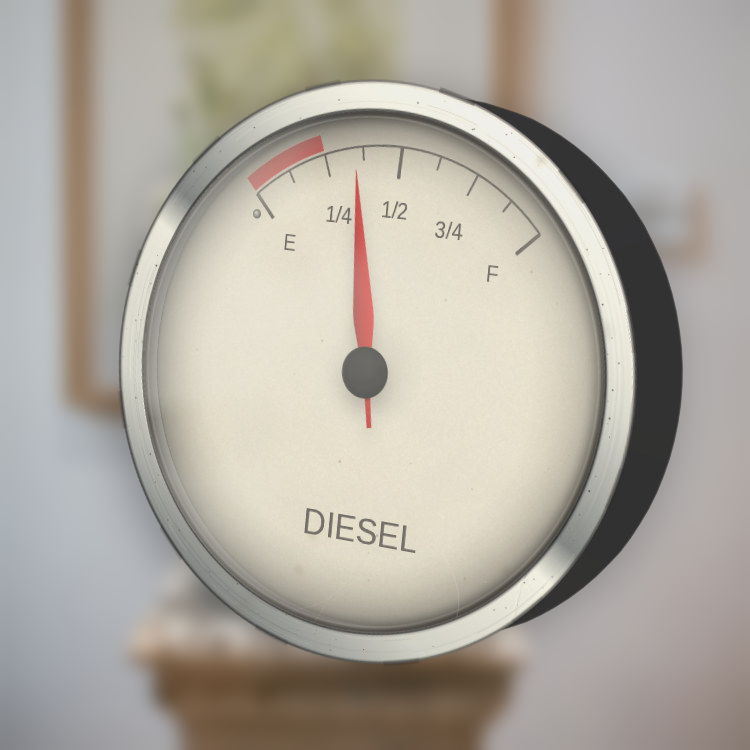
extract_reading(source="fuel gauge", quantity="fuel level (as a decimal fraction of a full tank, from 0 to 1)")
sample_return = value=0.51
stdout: value=0.375
